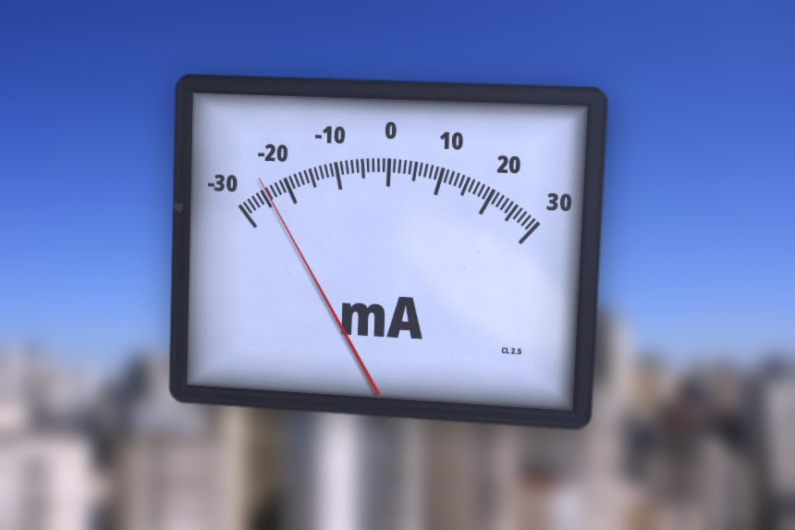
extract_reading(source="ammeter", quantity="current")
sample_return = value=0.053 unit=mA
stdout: value=-24 unit=mA
